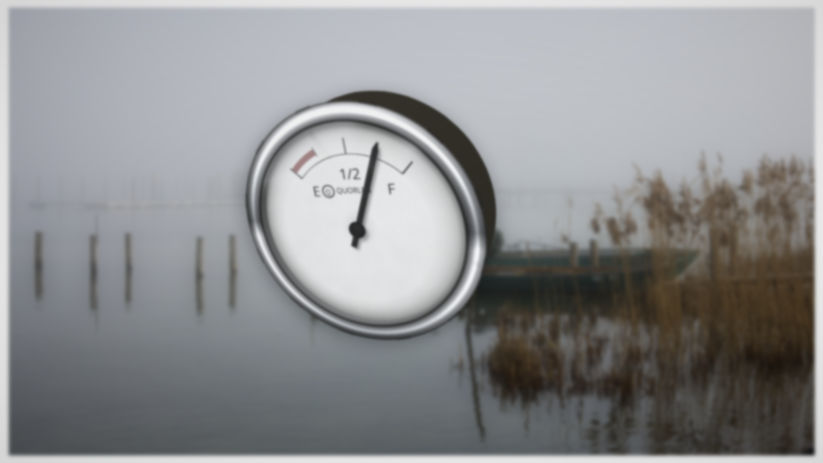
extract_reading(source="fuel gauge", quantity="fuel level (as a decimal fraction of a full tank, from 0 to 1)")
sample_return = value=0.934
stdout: value=0.75
